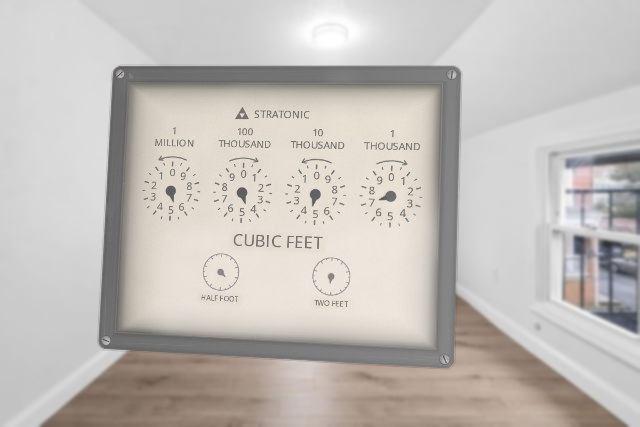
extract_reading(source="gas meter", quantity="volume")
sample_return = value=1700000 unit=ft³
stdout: value=544700 unit=ft³
